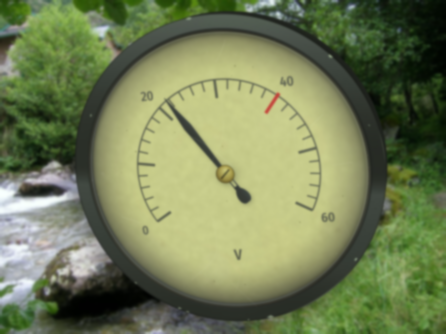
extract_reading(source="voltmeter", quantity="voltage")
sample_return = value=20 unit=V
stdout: value=22 unit=V
